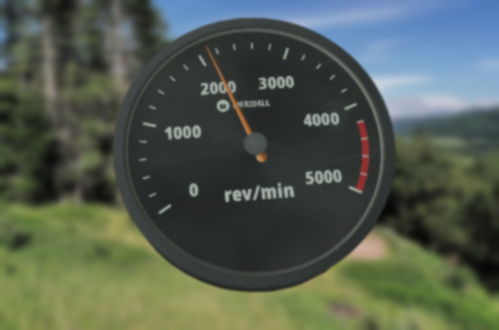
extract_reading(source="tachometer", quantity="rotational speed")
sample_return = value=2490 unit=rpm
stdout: value=2100 unit=rpm
